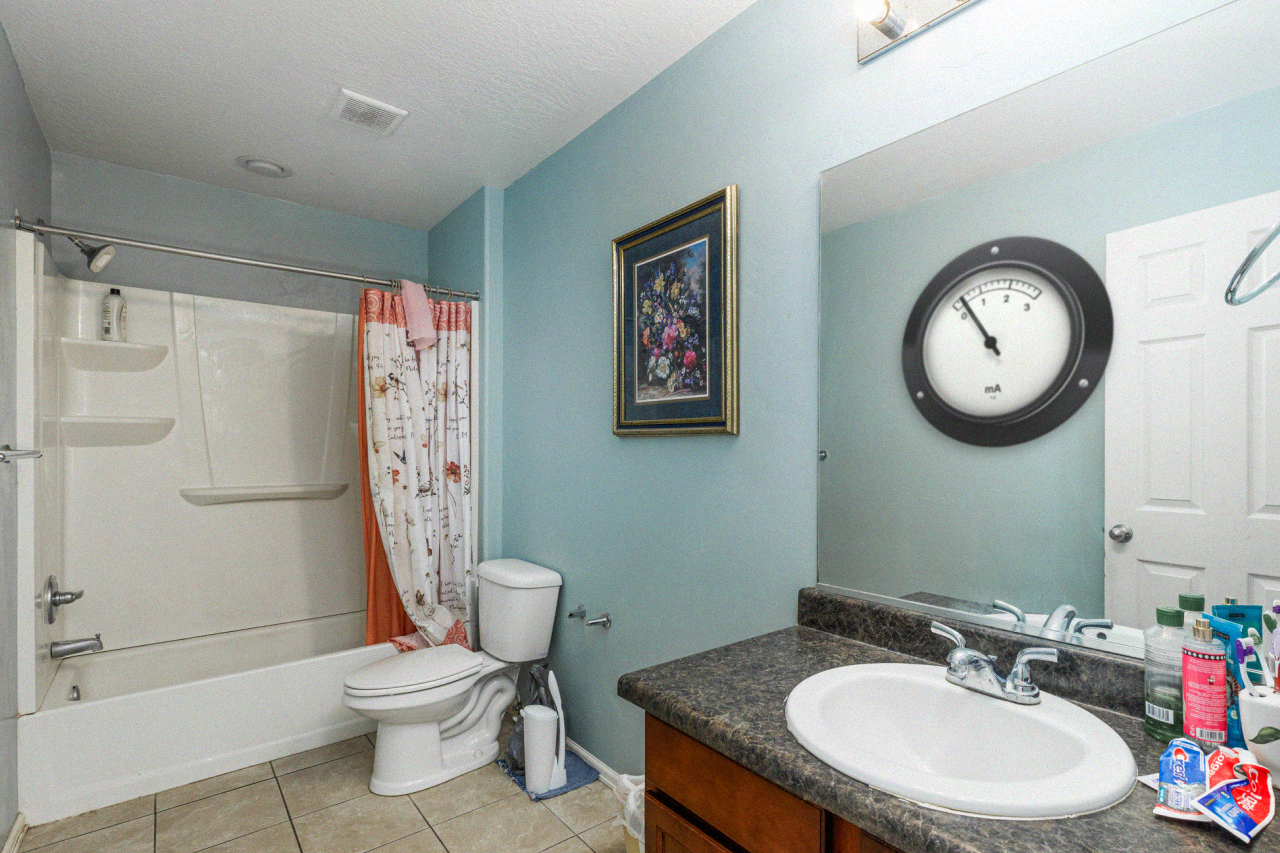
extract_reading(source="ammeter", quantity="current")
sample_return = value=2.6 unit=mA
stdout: value=0.4 unit=mA
